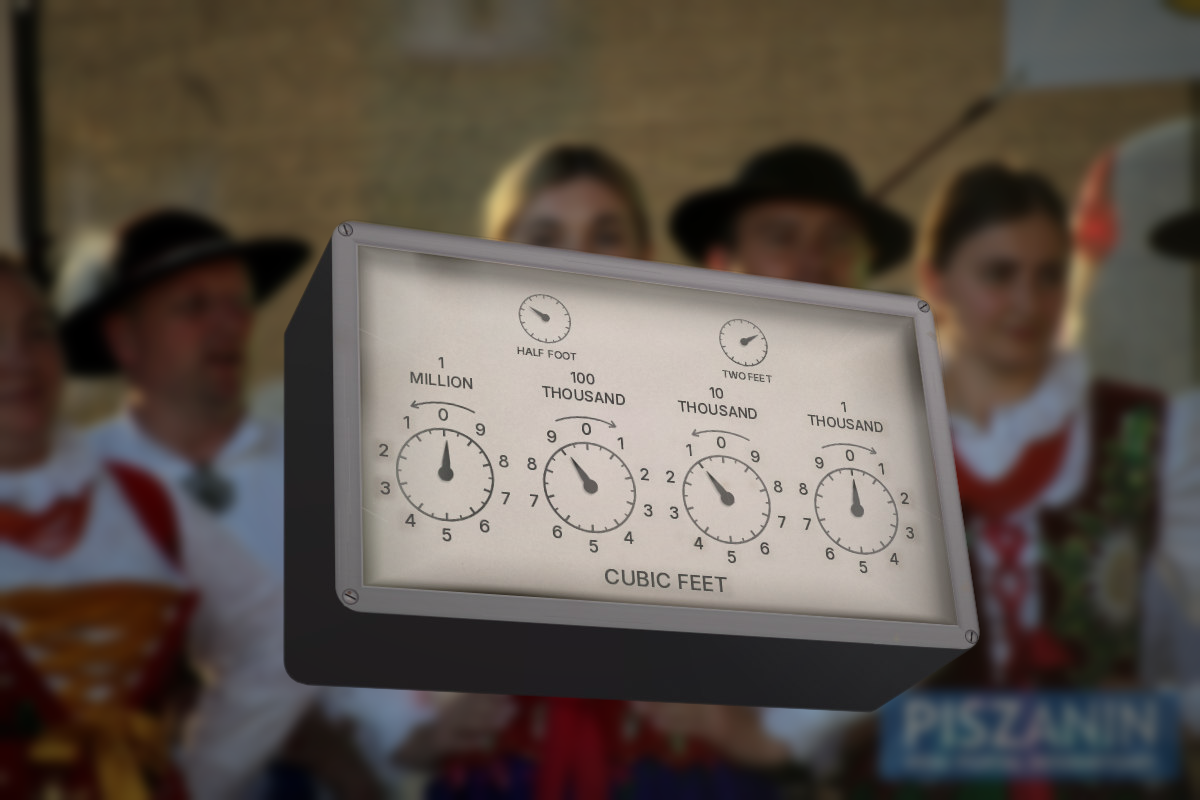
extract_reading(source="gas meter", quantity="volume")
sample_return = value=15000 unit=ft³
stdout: value=991000 unit=ft³
